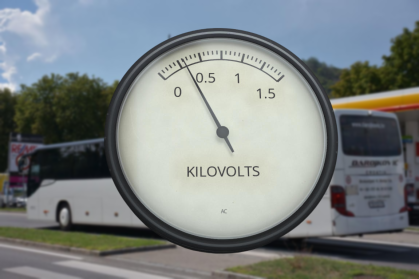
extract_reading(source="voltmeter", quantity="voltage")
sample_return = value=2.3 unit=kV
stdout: value=0.3 unit=kV
